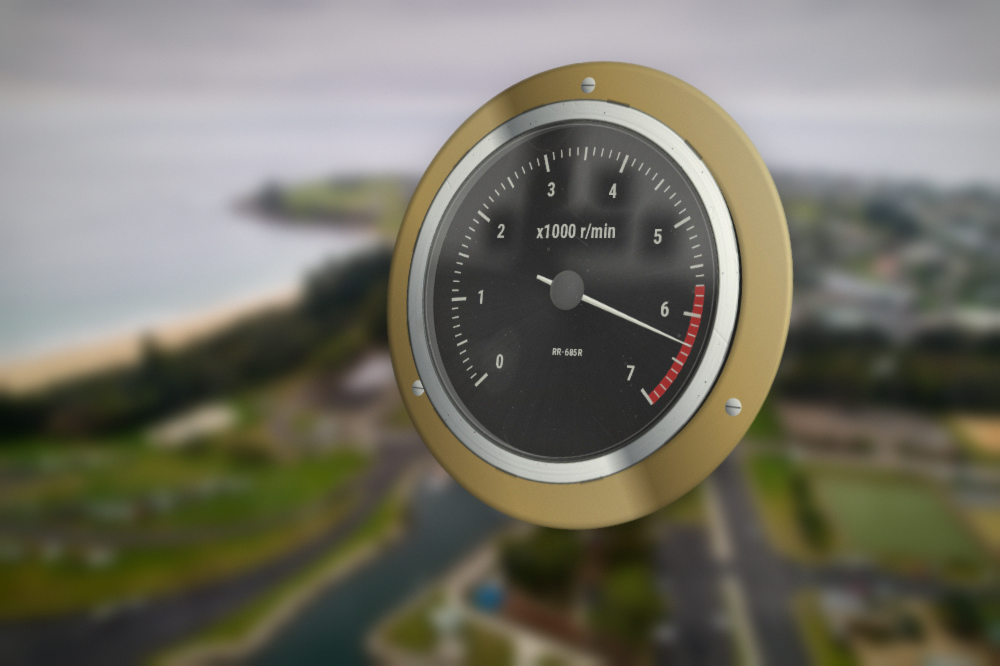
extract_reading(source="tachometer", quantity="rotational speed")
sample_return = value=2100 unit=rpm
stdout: value=6300 unit=rpm
